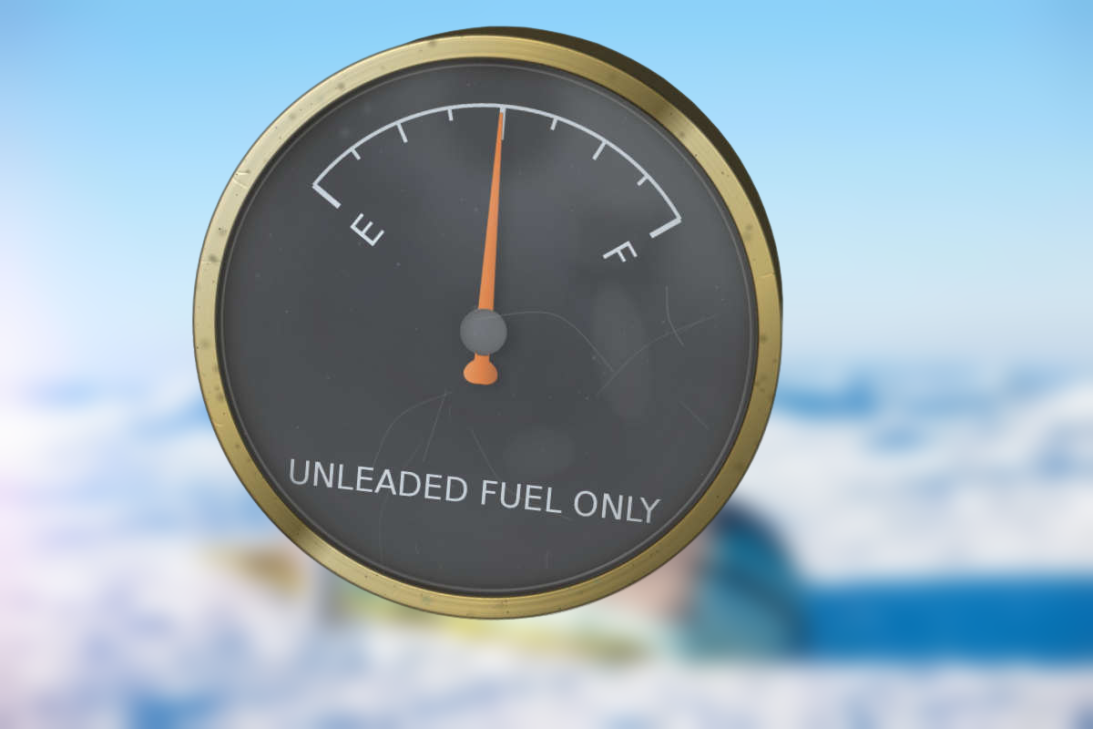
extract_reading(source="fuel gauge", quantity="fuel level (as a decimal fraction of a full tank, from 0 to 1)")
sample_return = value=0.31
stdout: value=0.5
